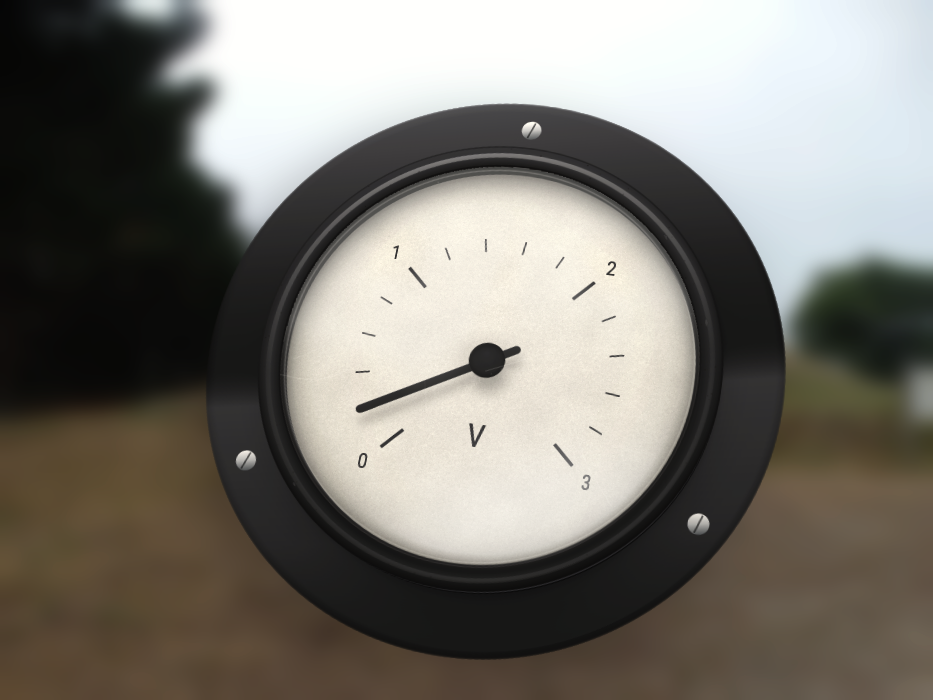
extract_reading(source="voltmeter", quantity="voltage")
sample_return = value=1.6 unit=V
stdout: value=0.2 unit=V
